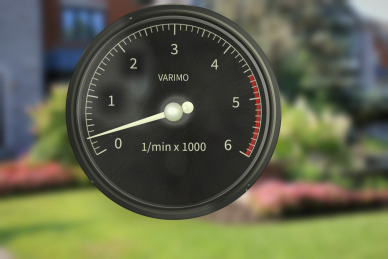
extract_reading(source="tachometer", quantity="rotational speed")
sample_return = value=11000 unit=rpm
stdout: value=300 unit=rpm
